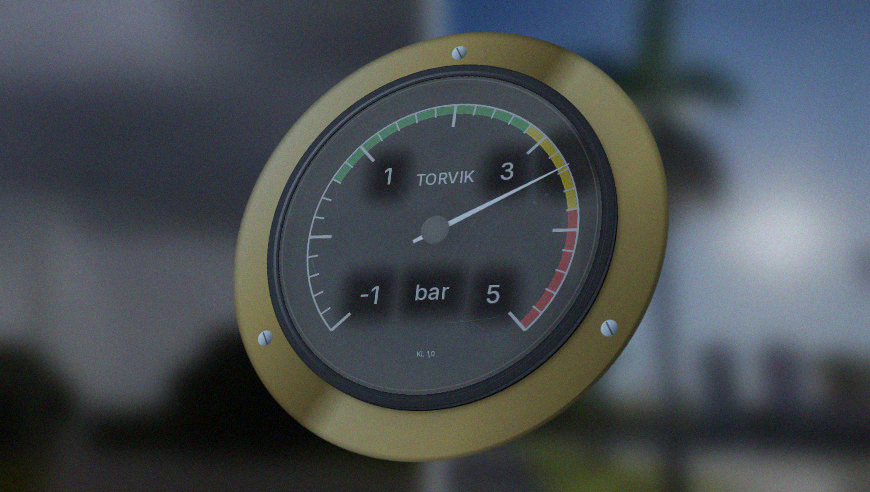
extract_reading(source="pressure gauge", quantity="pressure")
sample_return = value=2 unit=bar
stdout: value=3.4 unit=bar
